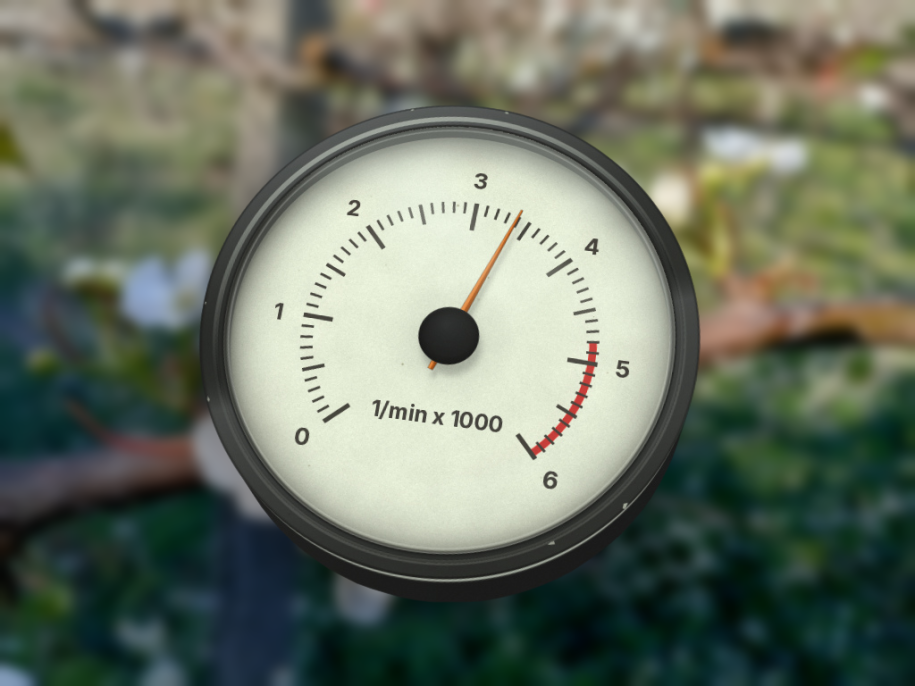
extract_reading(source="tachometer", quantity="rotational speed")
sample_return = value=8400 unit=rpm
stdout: value=3400 unit=rpm
